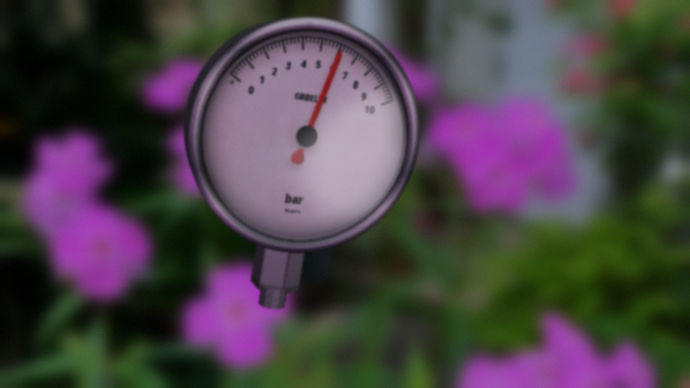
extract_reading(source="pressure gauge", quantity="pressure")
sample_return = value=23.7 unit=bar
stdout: value=6 unit=bar
